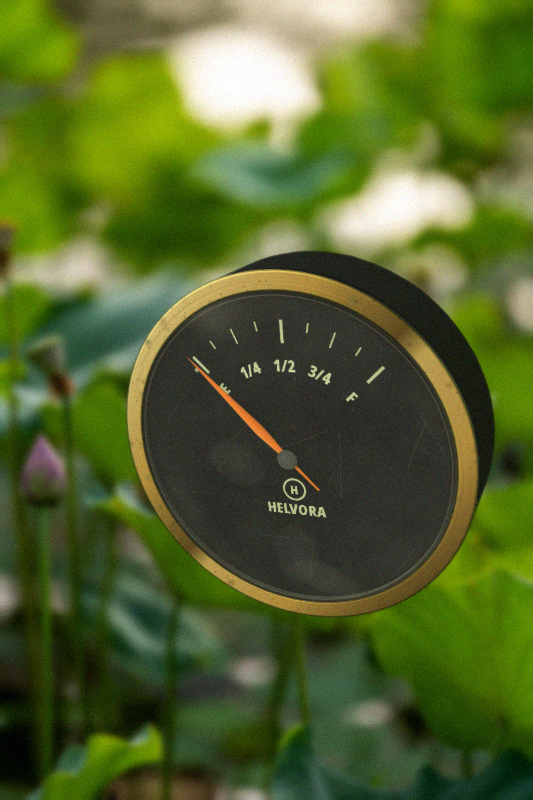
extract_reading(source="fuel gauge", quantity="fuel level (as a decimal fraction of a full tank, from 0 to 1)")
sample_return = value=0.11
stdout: value=0
